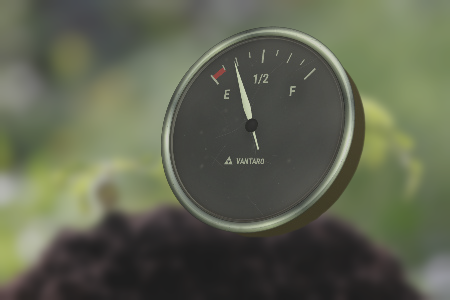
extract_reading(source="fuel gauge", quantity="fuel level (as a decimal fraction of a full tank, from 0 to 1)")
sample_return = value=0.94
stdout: value=0.25
